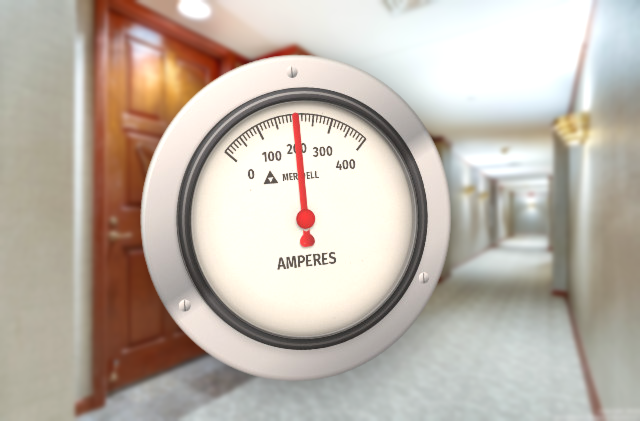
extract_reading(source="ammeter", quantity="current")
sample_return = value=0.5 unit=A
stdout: value=200 unit=A
